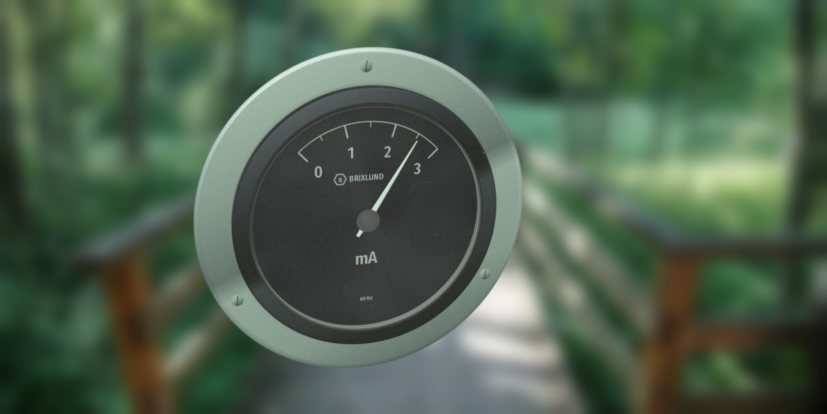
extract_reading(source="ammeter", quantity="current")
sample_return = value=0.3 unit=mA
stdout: value=2.5 unit=mA
